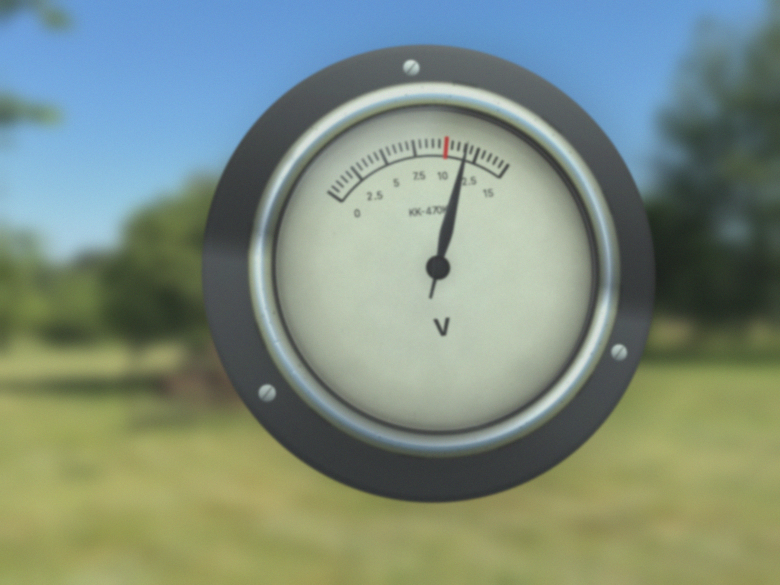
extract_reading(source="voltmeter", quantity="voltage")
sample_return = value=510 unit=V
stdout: value=11.5 unit=V
